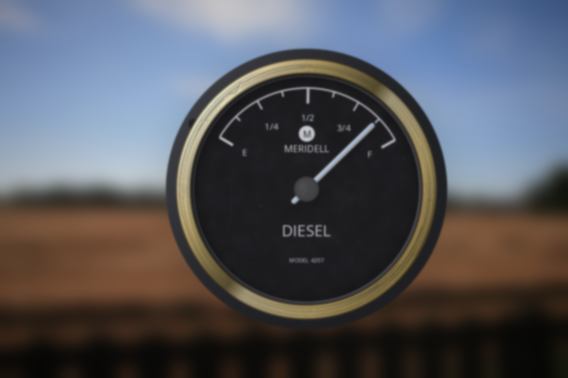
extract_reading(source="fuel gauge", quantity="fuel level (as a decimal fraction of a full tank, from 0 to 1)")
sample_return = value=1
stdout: value=0.875
